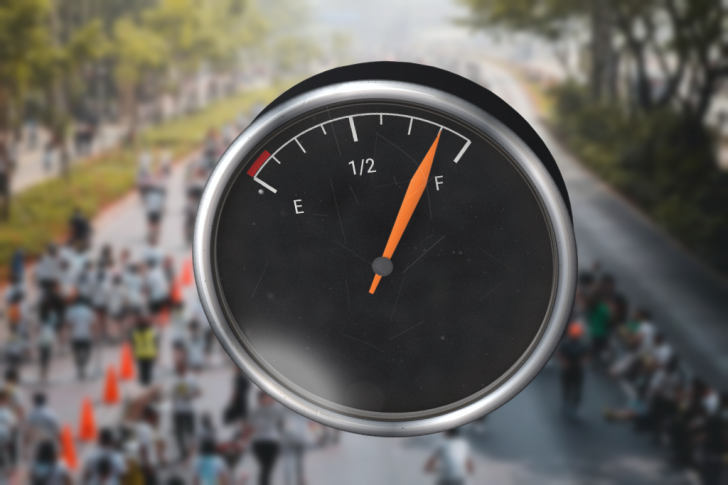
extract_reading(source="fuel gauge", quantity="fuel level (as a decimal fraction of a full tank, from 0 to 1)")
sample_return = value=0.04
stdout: value=0.875
